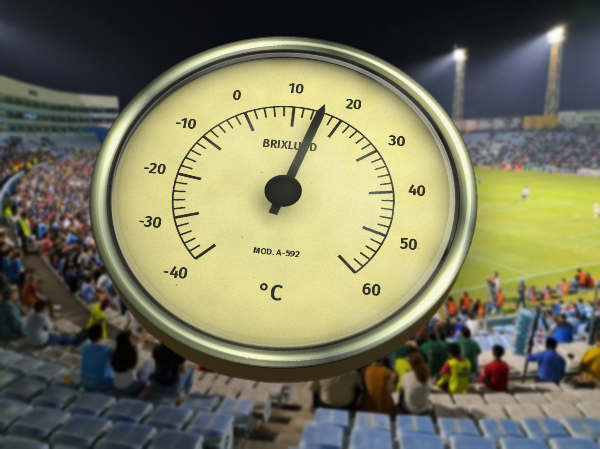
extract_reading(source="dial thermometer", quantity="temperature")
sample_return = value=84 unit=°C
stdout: value=16 unit=°C
